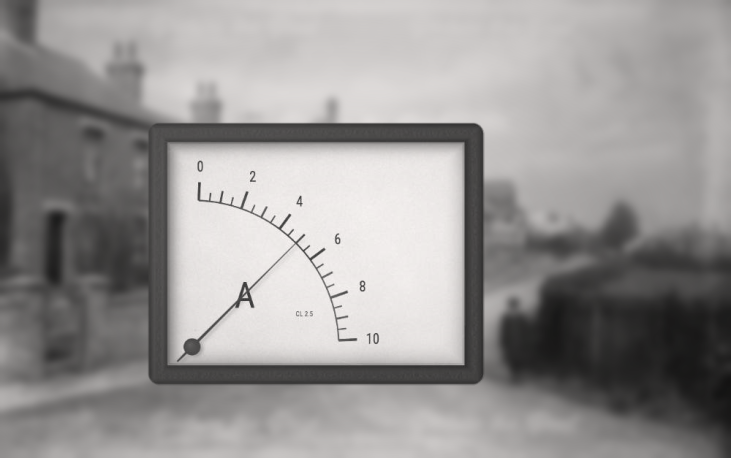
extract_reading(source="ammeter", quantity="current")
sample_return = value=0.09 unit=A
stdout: value=5 unit=A
